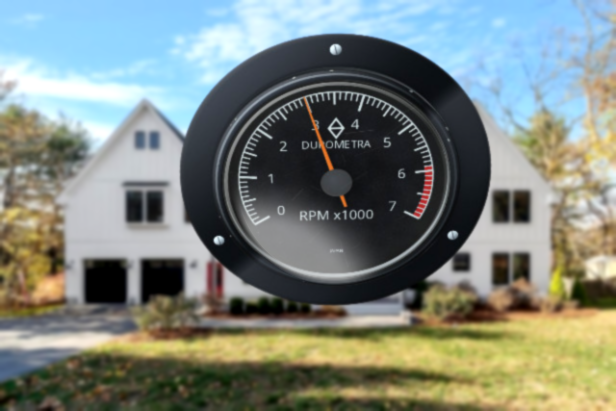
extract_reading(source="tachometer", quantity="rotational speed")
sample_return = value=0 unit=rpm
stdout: value=3000 unit=rpm
